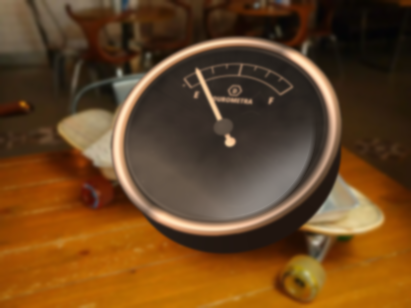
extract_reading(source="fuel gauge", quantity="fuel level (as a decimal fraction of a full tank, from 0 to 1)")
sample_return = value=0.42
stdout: value=0.125
